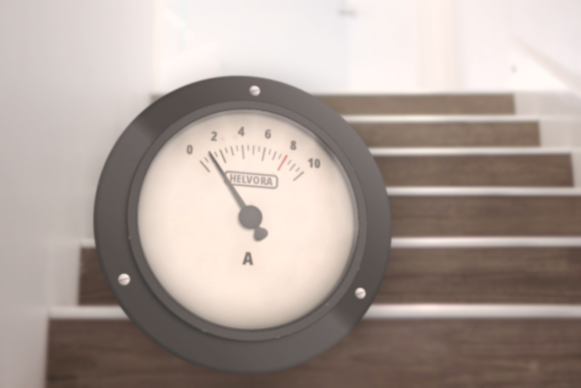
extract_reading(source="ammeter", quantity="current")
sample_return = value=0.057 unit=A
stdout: value=1 unit=A
